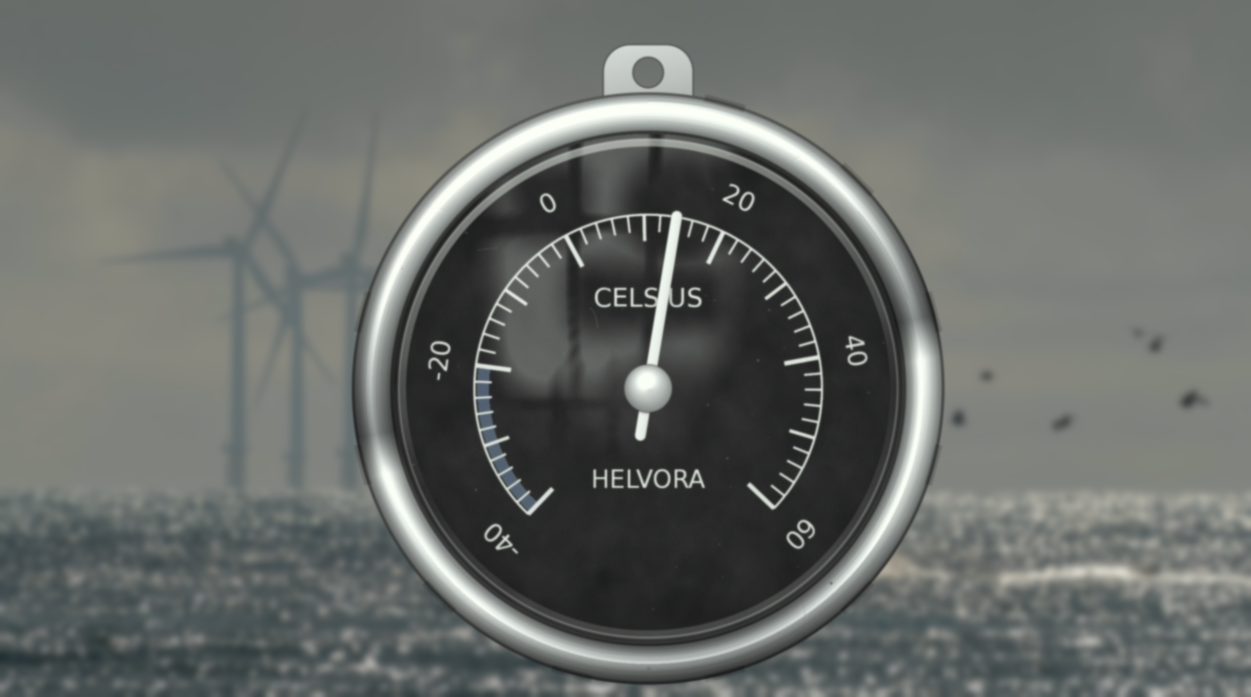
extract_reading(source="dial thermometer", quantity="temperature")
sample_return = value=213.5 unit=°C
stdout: value=14 unit=°C
